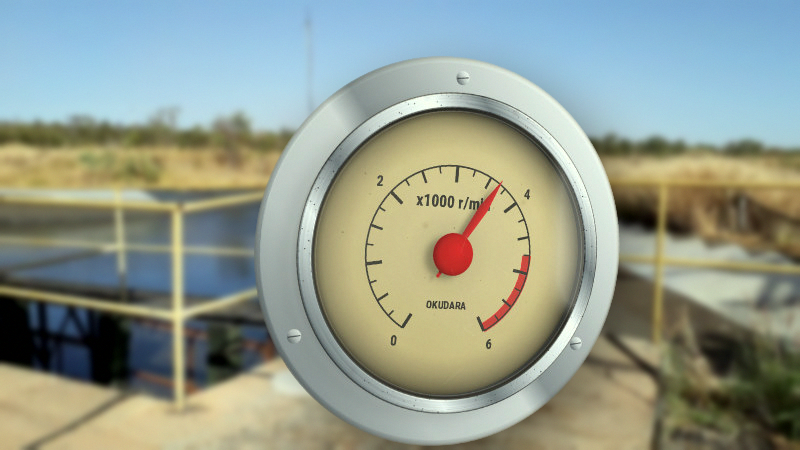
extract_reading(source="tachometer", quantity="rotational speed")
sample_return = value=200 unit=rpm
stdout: value=3625 unit=rpm
